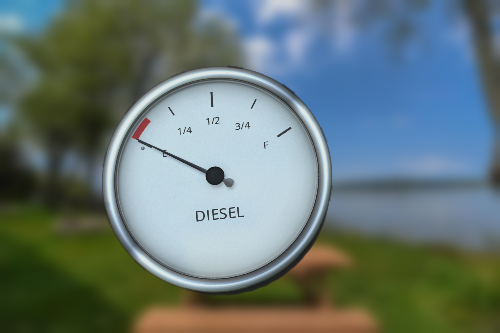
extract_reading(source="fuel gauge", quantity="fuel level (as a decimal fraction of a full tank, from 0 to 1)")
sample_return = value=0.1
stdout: value=0
